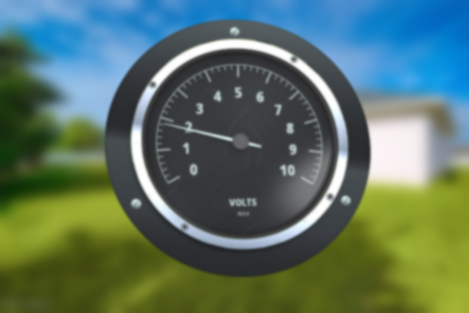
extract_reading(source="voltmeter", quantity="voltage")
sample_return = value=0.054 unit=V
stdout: value=1.8 unit=V
